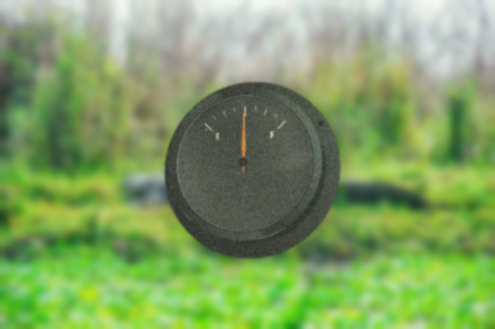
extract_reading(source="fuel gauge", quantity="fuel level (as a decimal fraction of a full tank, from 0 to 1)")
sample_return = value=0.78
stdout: value=0.5
